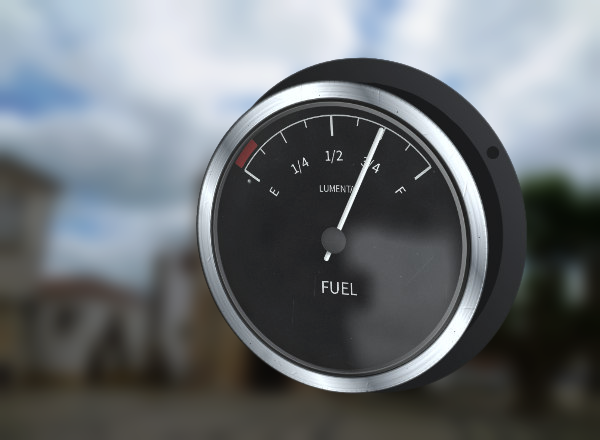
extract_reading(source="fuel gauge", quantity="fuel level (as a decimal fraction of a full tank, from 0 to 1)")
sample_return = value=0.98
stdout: value=0.75
